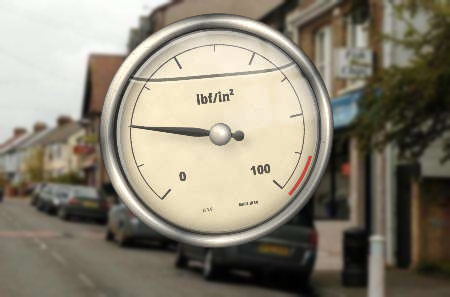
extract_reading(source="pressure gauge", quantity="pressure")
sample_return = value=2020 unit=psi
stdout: value=20 unit=psi
